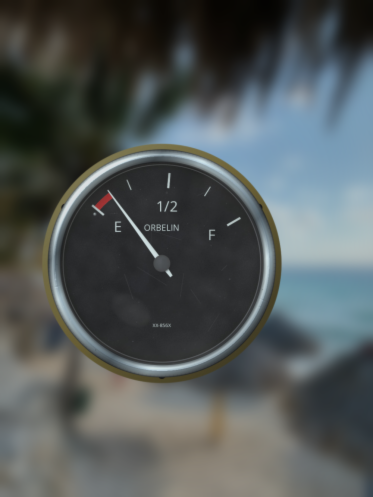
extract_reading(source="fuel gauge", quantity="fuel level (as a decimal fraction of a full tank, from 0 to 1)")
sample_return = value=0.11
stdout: value=0.125
